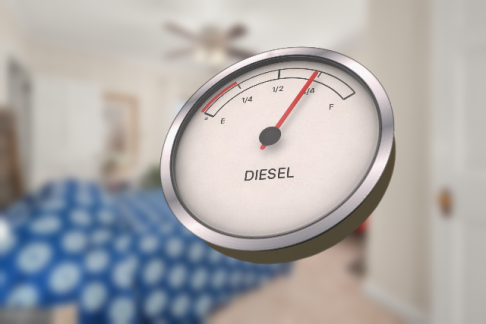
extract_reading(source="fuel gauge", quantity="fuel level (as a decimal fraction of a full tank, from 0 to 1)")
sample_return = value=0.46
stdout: value=0.75
